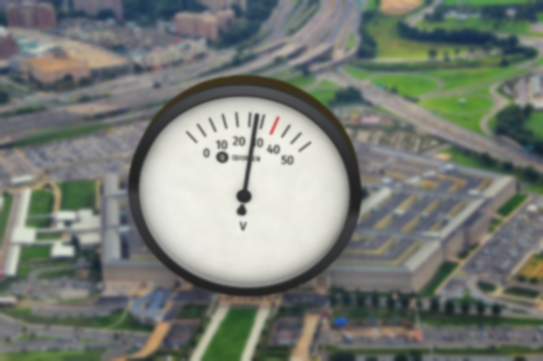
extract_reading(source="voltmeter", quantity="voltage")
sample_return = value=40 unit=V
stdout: value=27.5 unit=V
